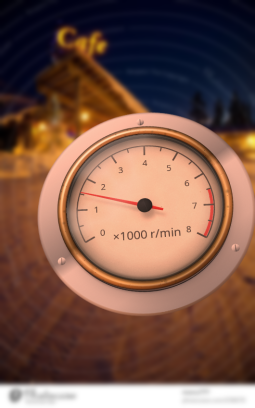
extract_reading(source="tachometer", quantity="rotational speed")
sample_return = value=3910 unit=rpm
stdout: value=1500 unit=rpm
